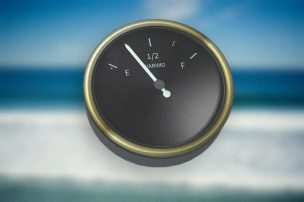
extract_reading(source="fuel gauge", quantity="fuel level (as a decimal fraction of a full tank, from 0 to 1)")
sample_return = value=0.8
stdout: value=0.25
